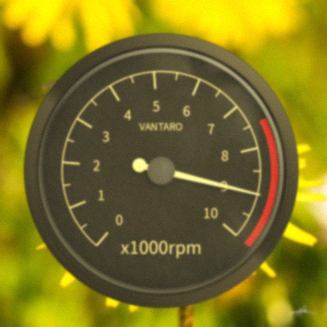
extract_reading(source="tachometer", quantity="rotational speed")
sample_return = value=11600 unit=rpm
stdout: value=9000 unit=rpm
